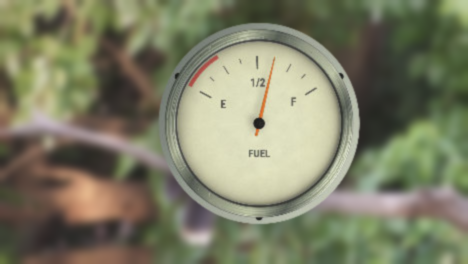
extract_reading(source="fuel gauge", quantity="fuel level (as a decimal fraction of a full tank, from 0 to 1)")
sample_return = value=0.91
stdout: value=0.625
